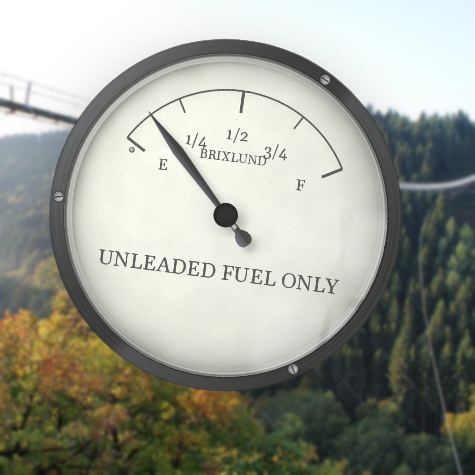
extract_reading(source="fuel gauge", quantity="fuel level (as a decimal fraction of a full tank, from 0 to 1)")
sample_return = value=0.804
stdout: value=0.125
